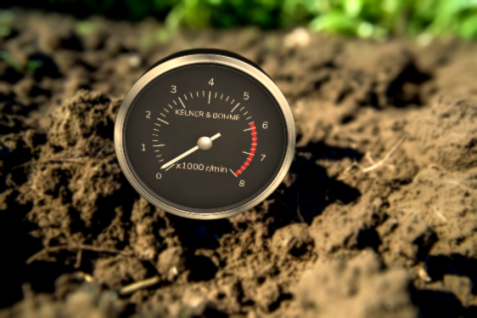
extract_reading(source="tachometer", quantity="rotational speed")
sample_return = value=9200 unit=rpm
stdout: value=200 unit=rpm
